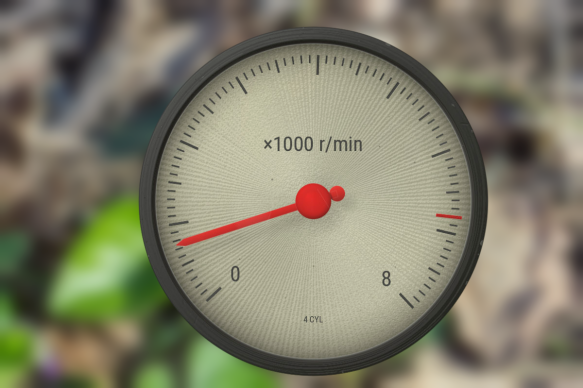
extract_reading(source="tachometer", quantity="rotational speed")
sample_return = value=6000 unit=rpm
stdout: value=750 unit=rpm
